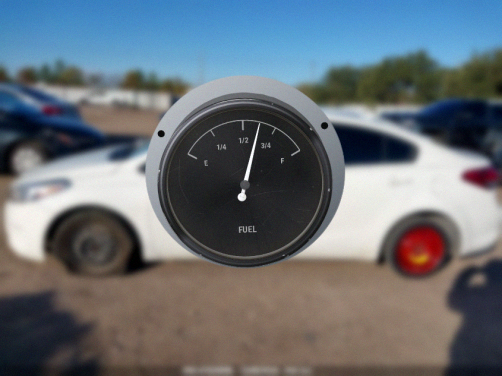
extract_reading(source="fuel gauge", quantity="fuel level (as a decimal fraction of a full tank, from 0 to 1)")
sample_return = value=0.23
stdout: value=0.625
